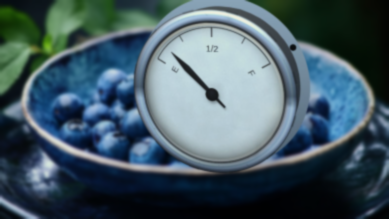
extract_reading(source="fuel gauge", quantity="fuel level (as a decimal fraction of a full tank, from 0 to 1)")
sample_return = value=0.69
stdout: value=0.125
